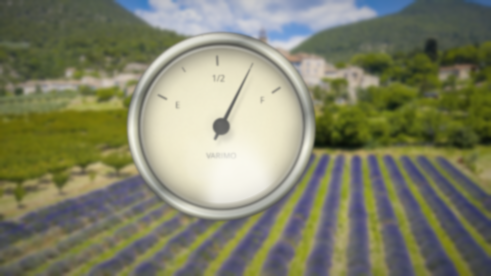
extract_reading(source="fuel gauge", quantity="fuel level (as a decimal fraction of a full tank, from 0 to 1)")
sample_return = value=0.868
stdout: value=0.75
